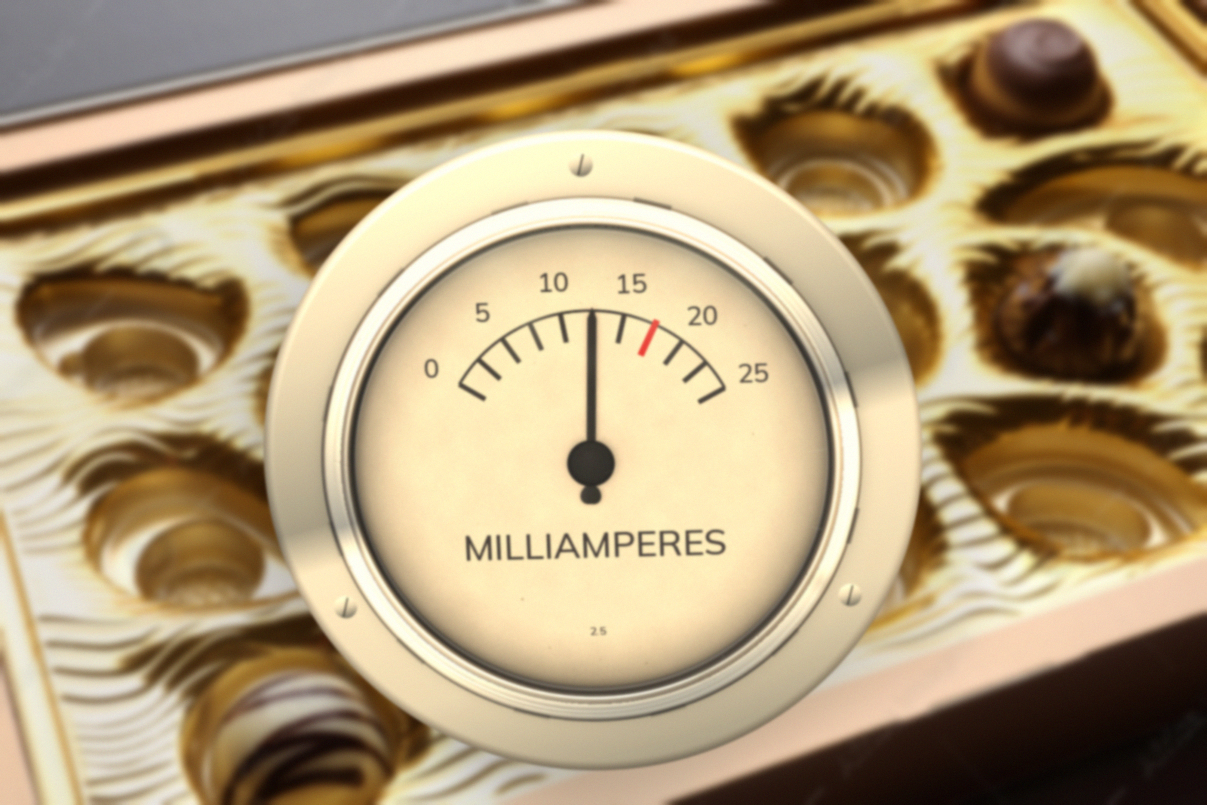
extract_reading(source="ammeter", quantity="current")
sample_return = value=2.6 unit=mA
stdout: value=12.5 unit=mA
